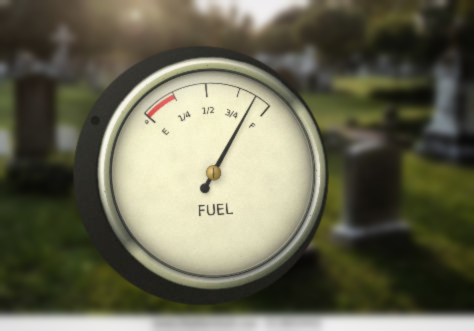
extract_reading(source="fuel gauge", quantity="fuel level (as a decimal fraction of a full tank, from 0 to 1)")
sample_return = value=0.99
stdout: value=0.875
